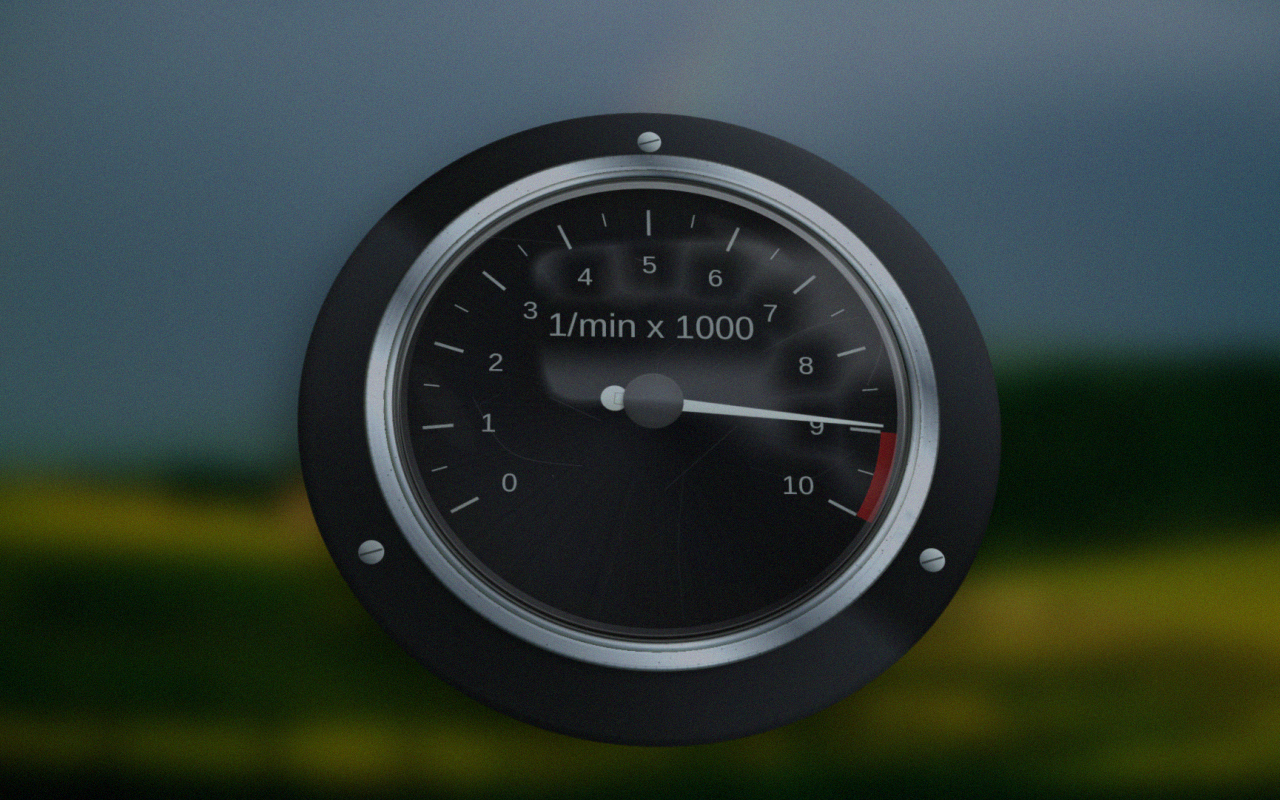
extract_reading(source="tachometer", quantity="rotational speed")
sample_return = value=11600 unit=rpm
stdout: value=9000 unit=rpm
